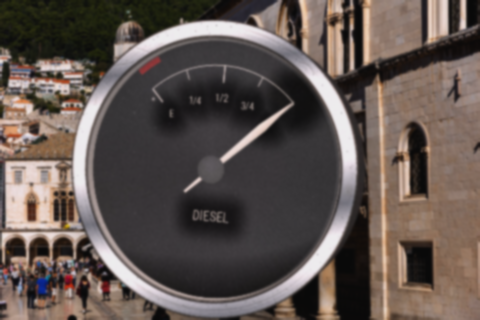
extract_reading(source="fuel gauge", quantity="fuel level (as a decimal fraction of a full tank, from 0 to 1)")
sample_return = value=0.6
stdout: value=1
